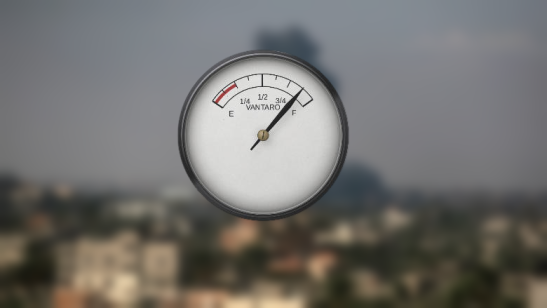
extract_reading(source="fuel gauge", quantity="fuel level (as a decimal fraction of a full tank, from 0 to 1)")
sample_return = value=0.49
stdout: value=0.875
